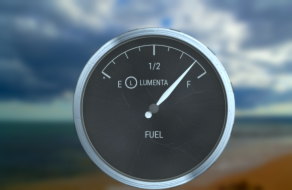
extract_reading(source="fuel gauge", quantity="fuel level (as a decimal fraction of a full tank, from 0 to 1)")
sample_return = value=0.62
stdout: value=0.875
